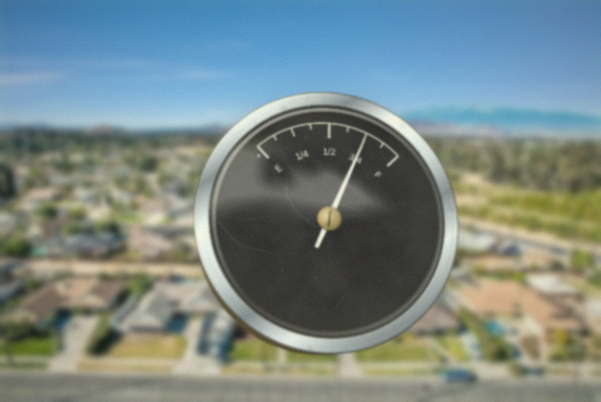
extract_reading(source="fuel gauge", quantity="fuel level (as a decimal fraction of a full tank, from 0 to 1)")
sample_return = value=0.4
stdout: value=0.75
